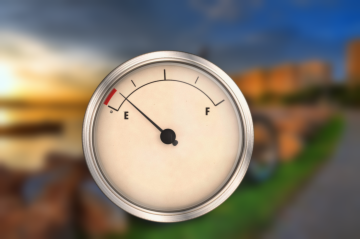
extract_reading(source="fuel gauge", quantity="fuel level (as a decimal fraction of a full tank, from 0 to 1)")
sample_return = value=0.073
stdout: value=0.125
